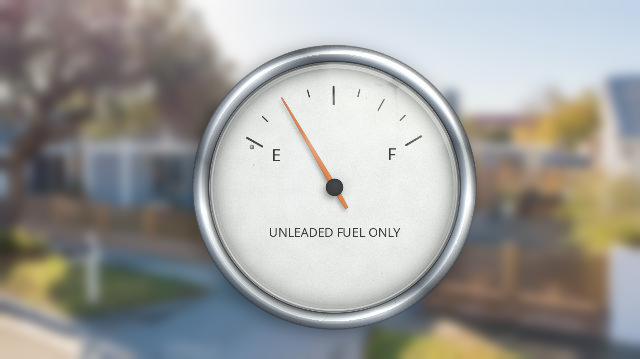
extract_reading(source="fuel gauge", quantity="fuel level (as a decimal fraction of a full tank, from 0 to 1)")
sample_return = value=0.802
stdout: value=0.25
